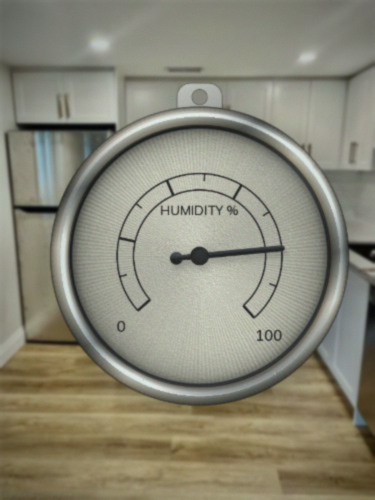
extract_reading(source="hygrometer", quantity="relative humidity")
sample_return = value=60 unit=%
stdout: value=80 unit=%
